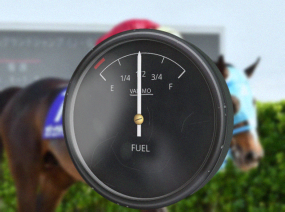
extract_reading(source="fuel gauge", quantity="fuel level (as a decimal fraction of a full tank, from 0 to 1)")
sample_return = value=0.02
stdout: value=0.5
